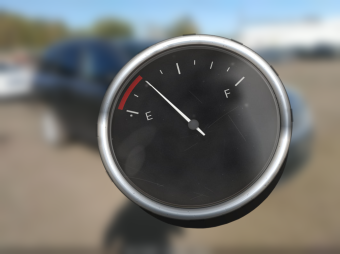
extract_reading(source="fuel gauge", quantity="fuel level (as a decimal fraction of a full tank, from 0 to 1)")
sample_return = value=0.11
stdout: value=0.25
